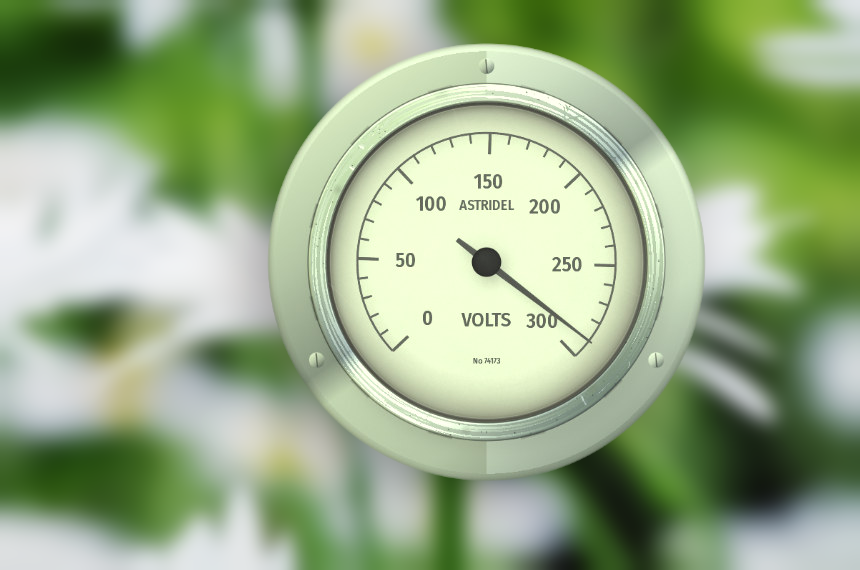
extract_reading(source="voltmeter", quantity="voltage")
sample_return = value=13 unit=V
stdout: value=290 unit=V
